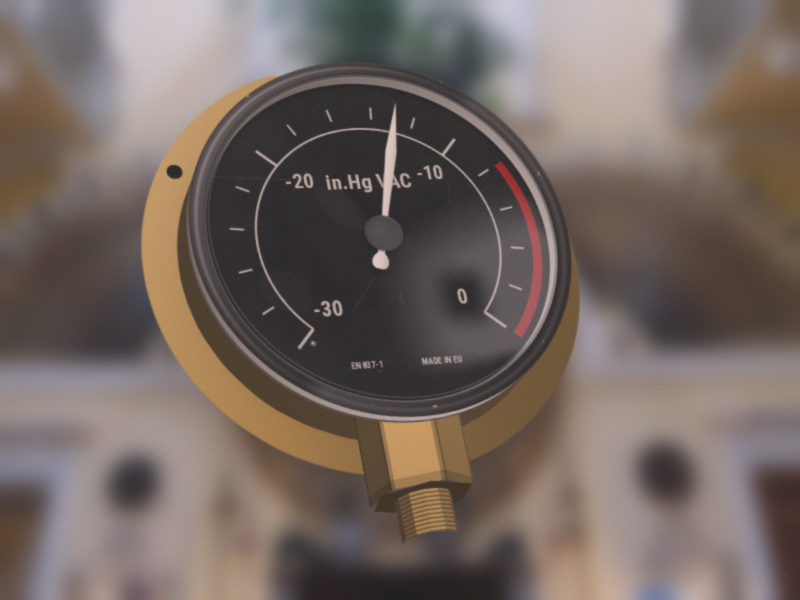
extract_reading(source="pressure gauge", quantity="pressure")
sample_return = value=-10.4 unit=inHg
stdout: value=-13 unit=inHg
